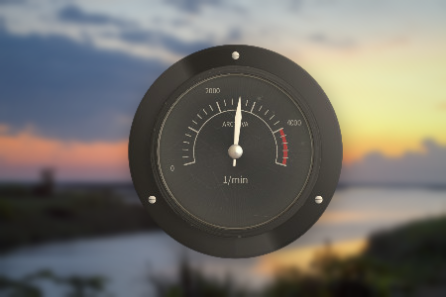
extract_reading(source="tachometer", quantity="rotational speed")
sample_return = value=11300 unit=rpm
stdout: value=2600 unit=rpm
